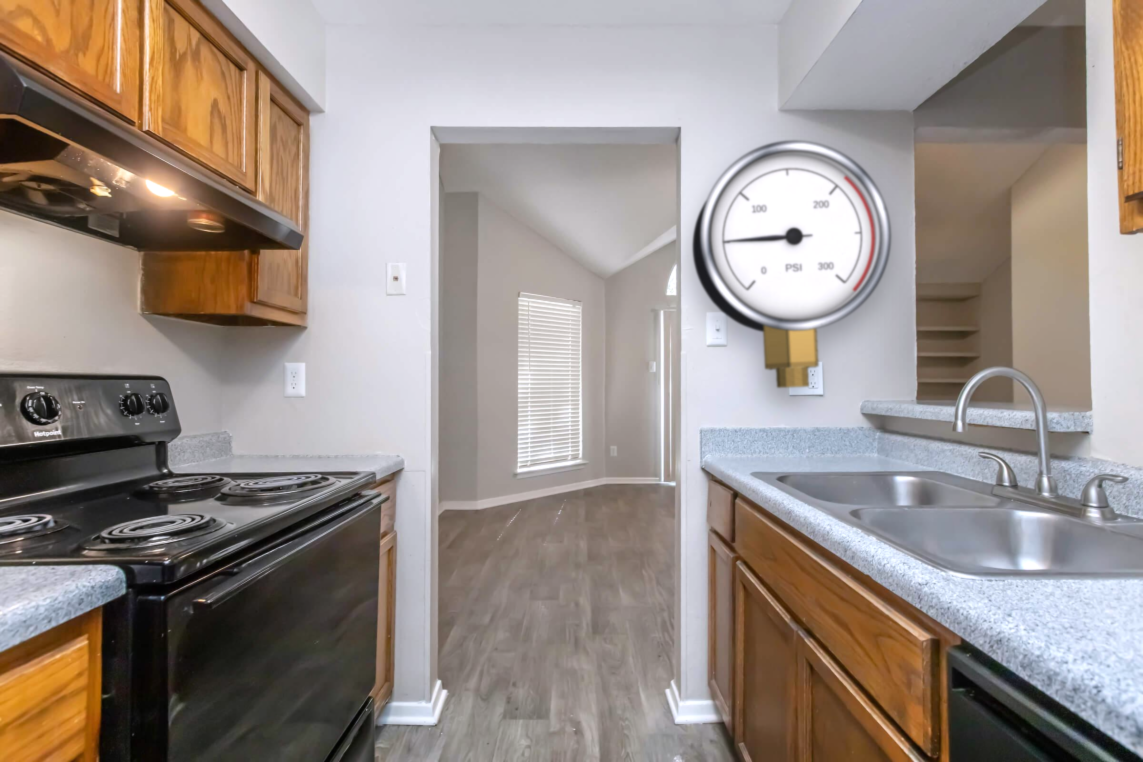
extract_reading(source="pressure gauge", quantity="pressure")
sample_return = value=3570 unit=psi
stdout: value=50 unit=psi
